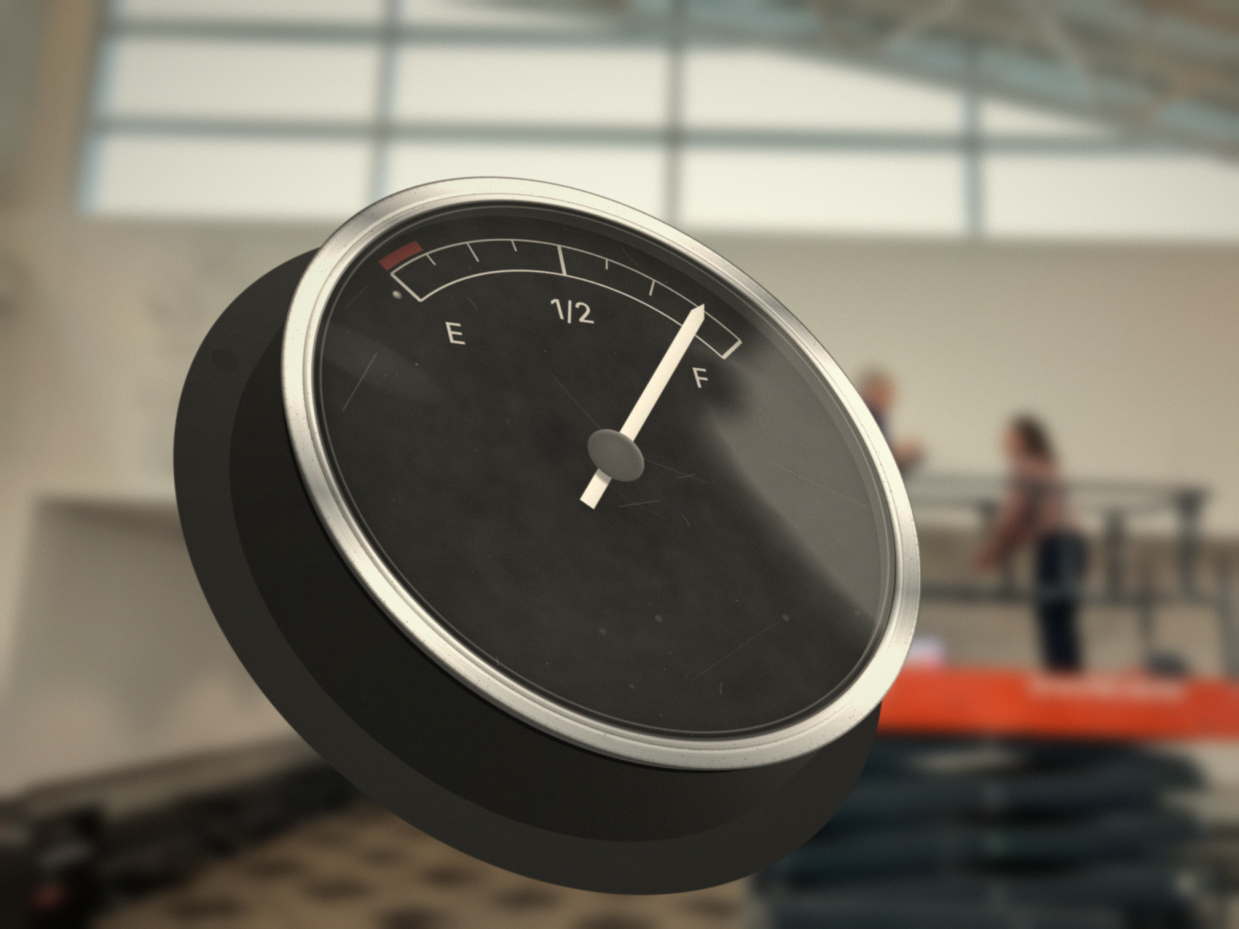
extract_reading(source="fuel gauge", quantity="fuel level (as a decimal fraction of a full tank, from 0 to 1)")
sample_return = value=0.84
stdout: value=0.875
